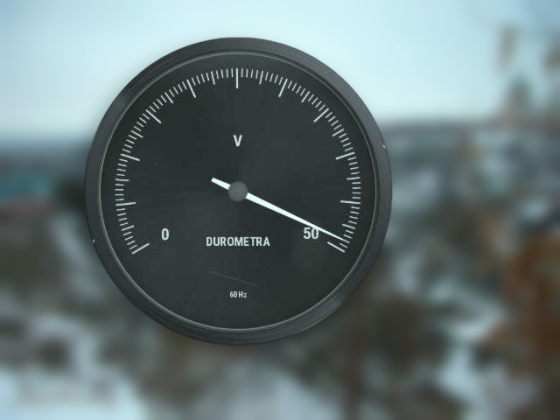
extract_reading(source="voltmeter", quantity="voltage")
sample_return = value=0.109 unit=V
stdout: value=49 unit=V
